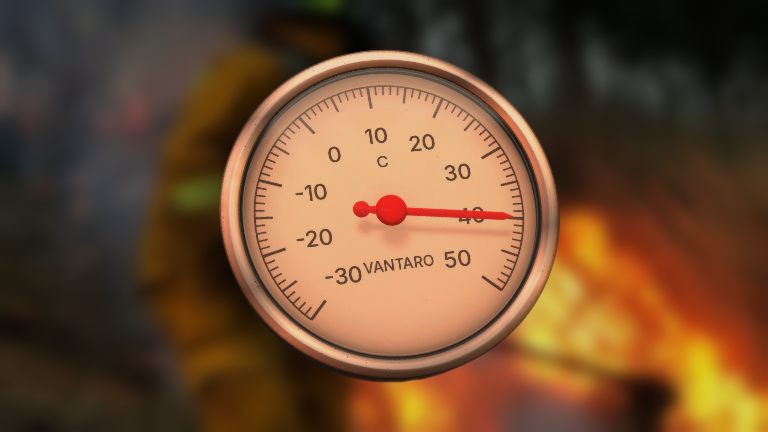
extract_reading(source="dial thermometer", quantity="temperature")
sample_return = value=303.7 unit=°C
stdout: value=40 unit=°C
